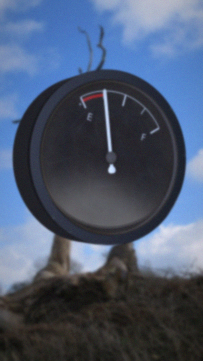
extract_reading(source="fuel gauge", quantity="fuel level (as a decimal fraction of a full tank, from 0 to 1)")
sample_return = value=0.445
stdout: value=0.25
